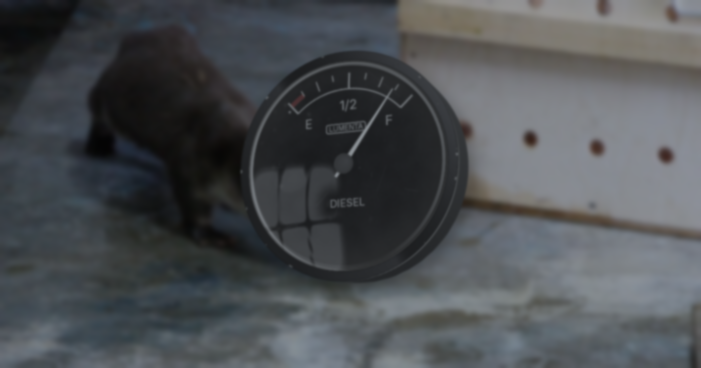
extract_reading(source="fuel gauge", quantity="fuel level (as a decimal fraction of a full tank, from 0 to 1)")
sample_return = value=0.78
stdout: value=0.875
